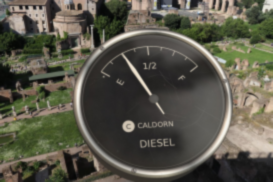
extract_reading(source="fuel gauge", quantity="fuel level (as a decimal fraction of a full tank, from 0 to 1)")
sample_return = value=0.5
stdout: value=0.25
